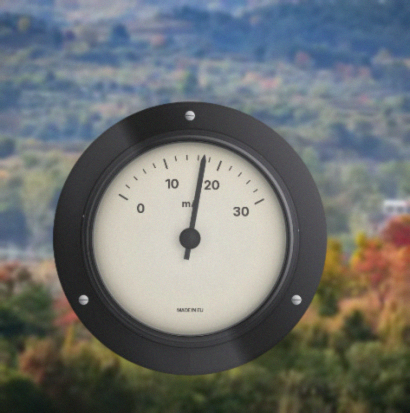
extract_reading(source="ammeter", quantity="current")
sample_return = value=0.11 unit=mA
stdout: value=17 unit=mA
